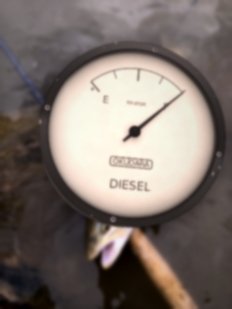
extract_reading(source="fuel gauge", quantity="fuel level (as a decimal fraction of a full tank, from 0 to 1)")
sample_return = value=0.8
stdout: value=1
